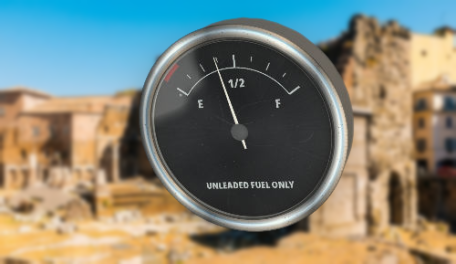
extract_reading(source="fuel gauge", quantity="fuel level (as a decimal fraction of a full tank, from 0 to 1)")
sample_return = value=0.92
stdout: value=0.375
